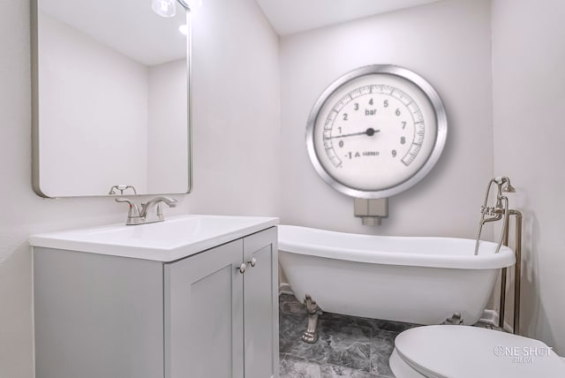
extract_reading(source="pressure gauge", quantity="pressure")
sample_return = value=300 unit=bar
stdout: value=0.5 unit=bar
